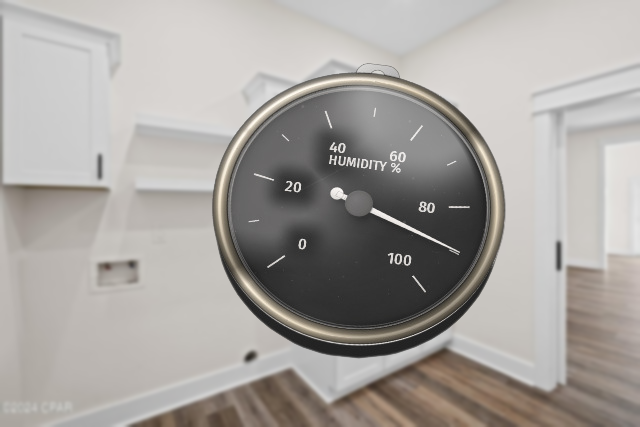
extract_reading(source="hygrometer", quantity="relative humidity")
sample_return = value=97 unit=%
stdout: value=90 unit=%
